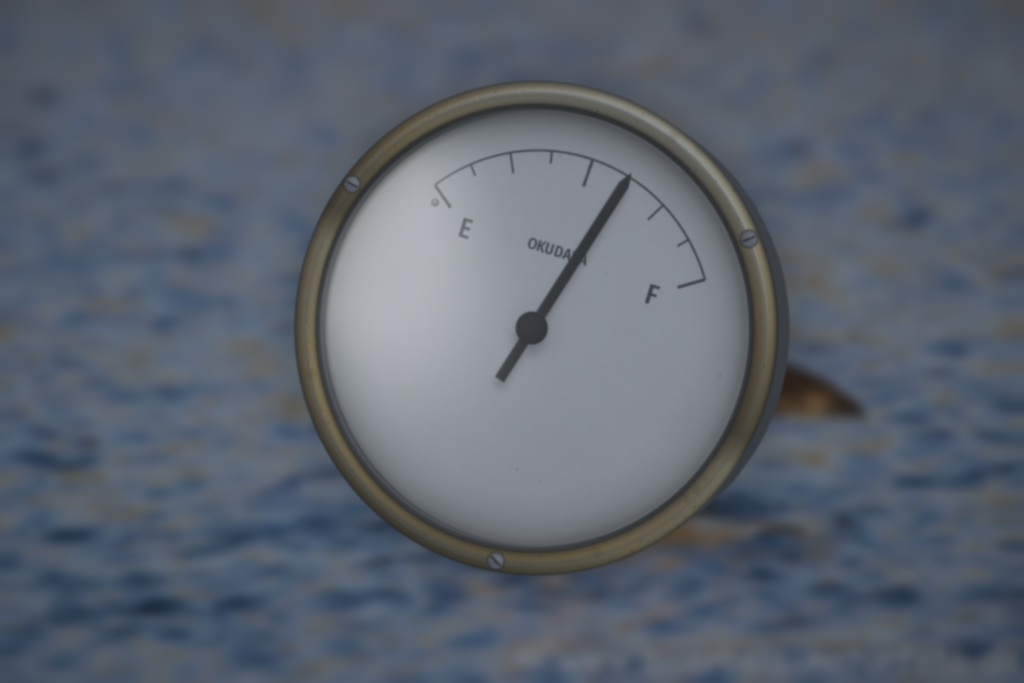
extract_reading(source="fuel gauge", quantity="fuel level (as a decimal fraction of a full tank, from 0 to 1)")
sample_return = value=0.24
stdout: value=0.625
